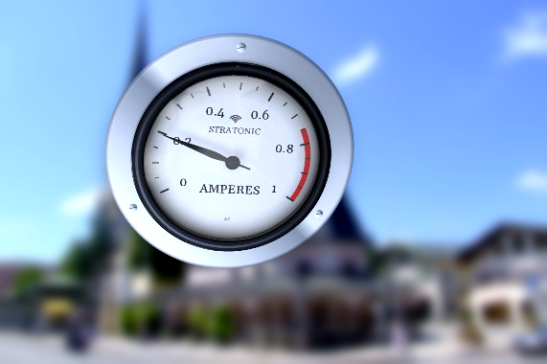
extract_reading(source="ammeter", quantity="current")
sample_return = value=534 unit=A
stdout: value=0.2 unit=A
